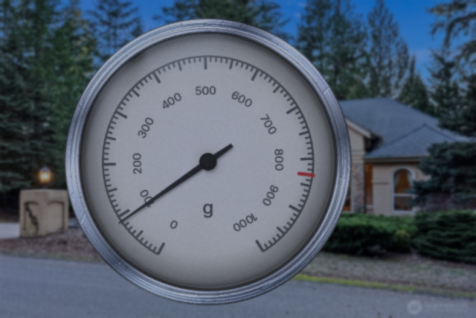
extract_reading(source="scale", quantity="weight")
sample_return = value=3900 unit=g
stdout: value=90 unit=g
